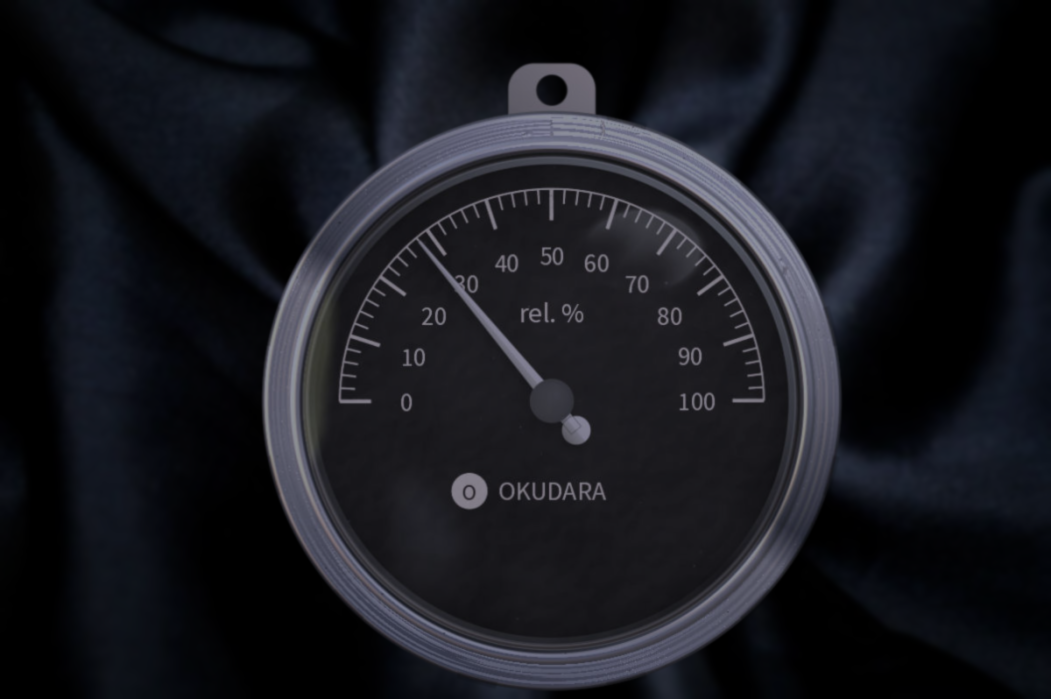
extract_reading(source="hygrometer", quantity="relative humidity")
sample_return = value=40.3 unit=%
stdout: value=28 unit=%
